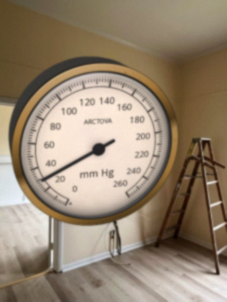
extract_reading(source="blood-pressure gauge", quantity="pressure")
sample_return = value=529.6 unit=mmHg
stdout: value=30 unit=mmHg
